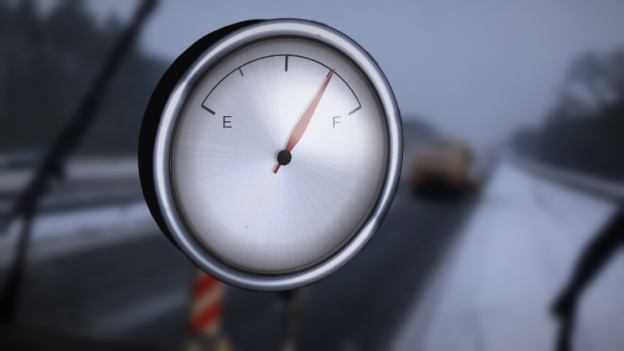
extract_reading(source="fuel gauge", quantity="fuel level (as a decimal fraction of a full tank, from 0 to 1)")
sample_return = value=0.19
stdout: value=0.75
